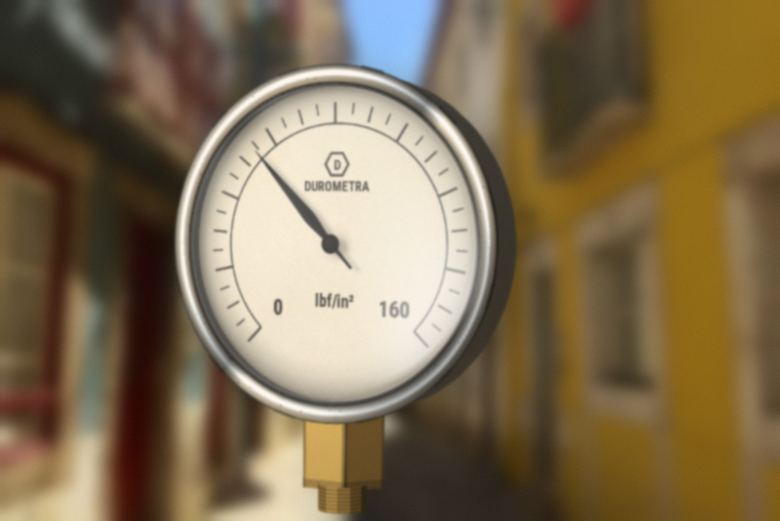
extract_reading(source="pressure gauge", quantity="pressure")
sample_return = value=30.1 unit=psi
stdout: value=55 unit=psi
